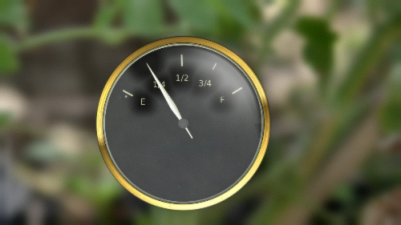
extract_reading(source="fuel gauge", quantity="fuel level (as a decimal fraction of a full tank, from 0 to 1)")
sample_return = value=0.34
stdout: value=0.25
